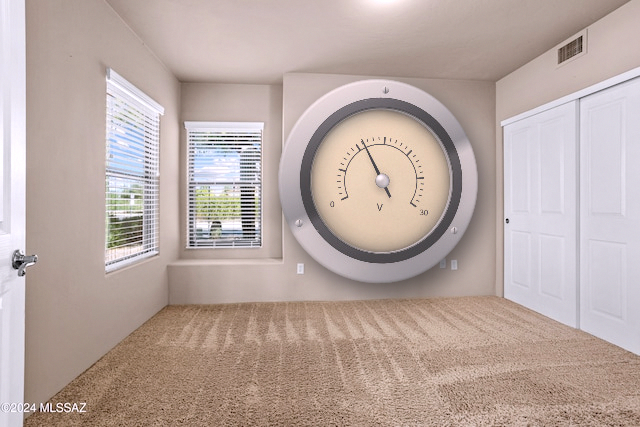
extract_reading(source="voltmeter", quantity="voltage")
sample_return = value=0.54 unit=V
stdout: value=11 unit=V
